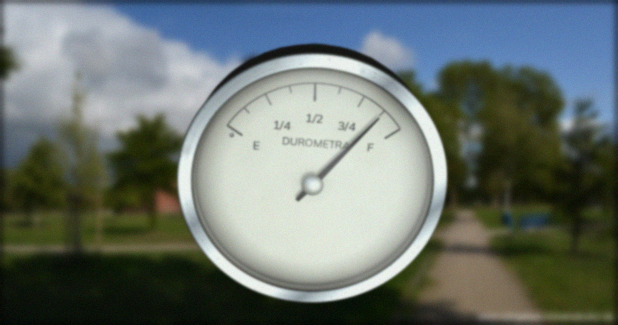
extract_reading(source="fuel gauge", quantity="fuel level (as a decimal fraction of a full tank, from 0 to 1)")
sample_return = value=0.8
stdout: value=0.875
